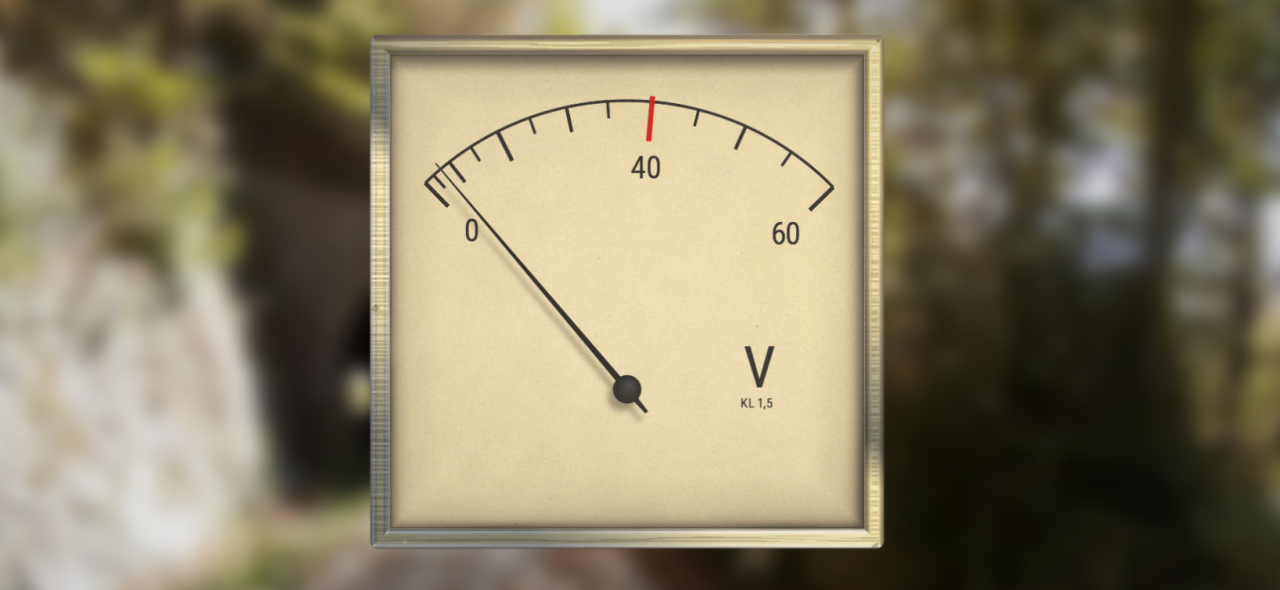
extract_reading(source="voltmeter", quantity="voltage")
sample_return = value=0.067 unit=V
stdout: value=7.5 unit=V
